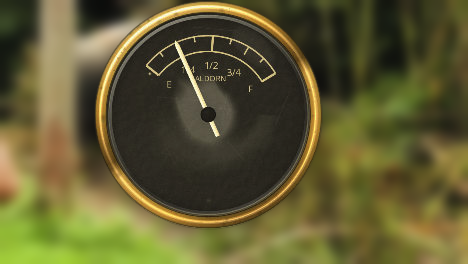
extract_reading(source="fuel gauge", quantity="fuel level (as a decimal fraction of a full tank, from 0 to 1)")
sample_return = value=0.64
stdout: value=0.25
